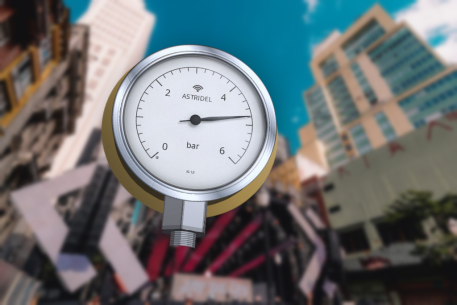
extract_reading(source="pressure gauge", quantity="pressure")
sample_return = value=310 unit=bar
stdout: value=4.8 unit=bar
